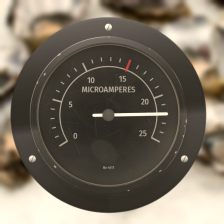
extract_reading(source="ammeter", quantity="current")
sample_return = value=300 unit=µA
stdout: value=22 unit=µA
